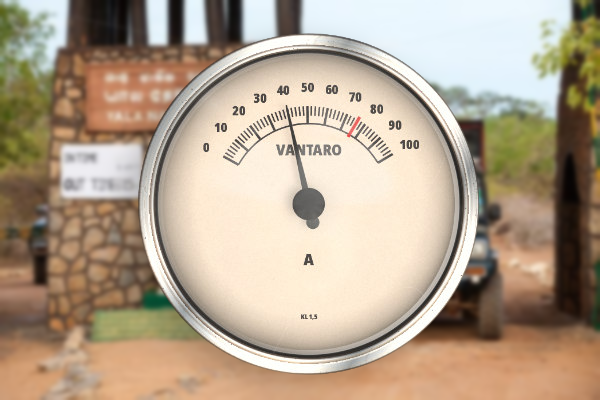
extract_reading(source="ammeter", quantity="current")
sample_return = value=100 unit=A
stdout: value=40 unit=A
